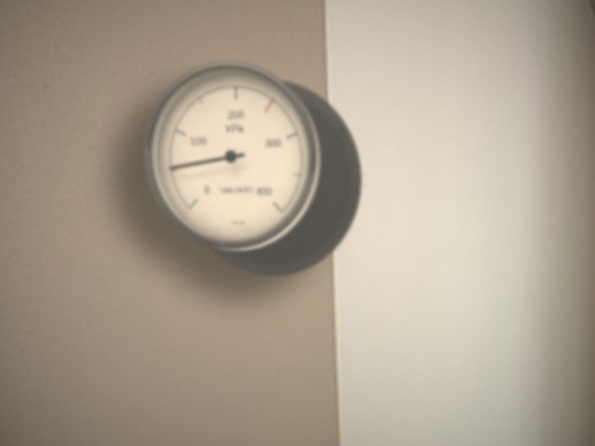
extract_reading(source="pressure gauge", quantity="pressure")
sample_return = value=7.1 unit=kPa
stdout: value=50 unit=kPa
